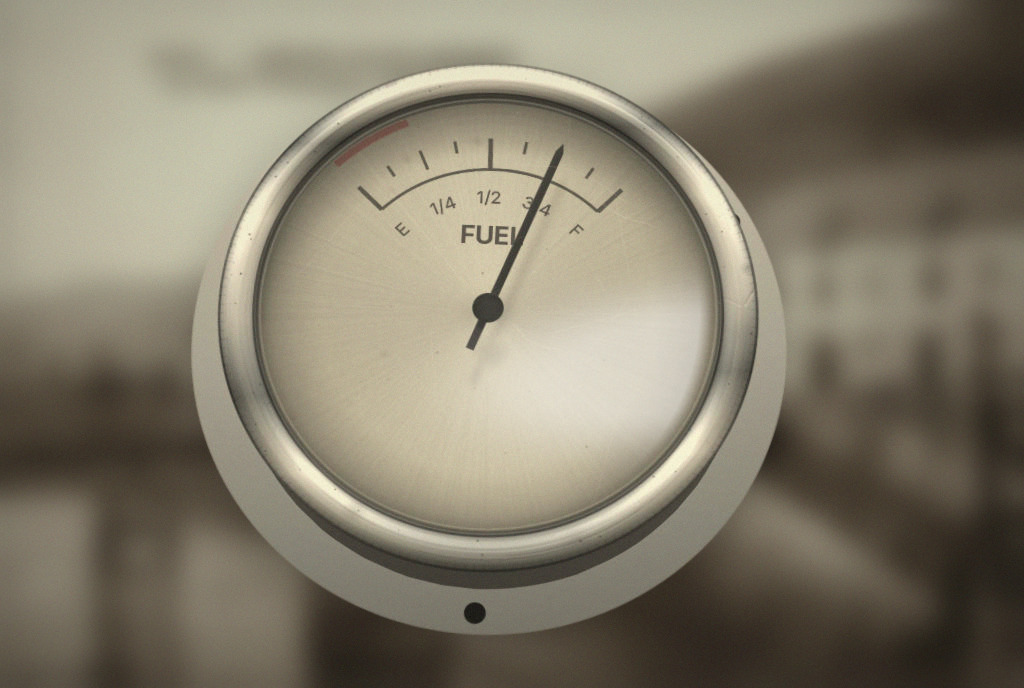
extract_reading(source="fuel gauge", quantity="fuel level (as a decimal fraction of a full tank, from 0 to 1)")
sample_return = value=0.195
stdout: value=0.75
